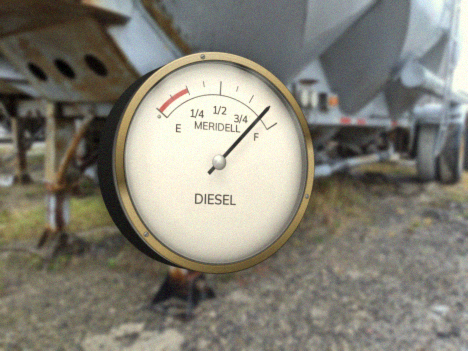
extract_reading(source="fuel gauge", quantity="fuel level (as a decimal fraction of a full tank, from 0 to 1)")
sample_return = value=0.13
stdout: value=0.875
